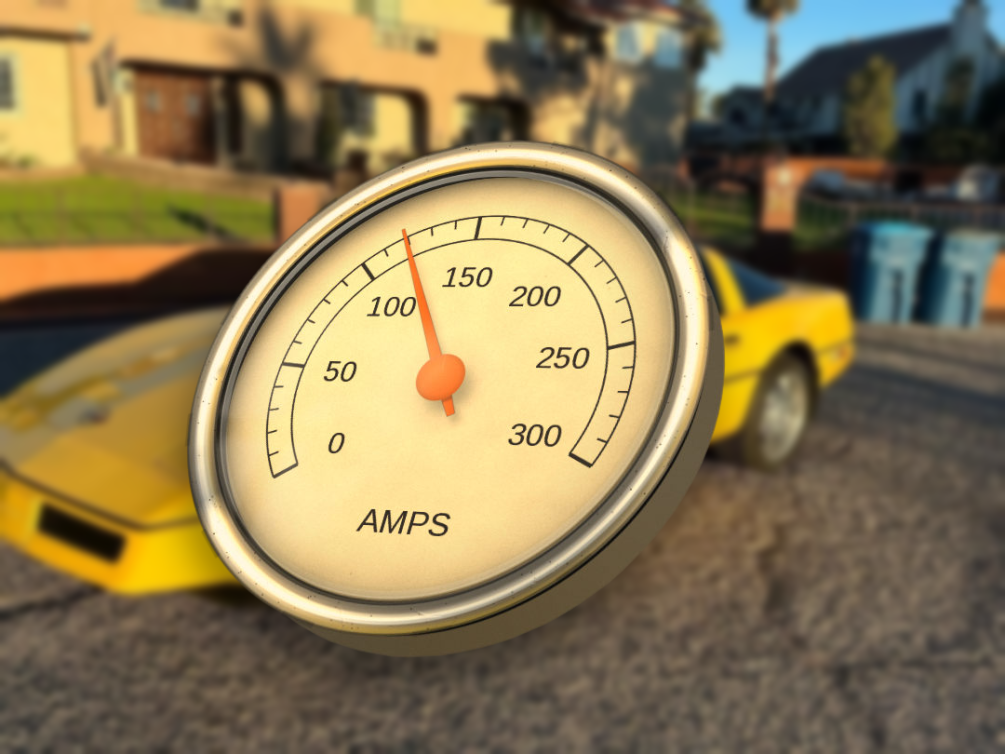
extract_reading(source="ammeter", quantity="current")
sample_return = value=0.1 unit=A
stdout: value=120 unit=A
